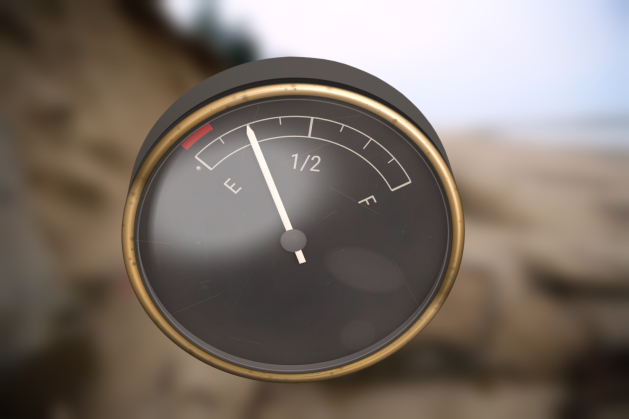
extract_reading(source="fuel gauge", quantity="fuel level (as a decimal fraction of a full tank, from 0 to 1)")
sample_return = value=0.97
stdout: value=0.25
